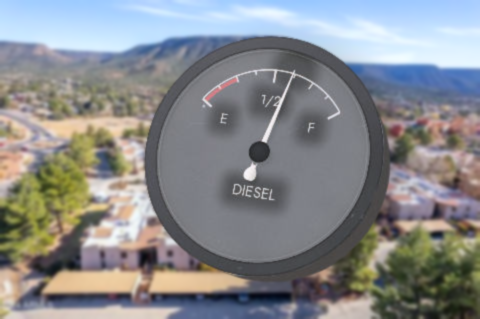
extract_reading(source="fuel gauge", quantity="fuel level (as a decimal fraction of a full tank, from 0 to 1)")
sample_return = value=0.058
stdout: value=0.625
